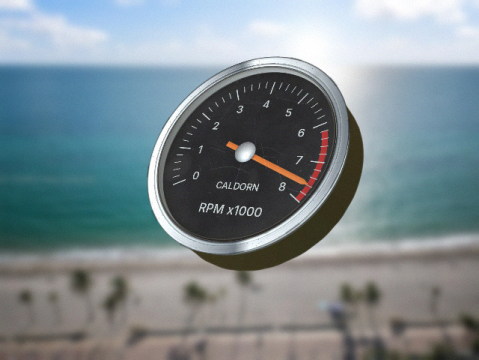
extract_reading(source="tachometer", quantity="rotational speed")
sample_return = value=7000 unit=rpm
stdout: value=7600 unit=rpm
